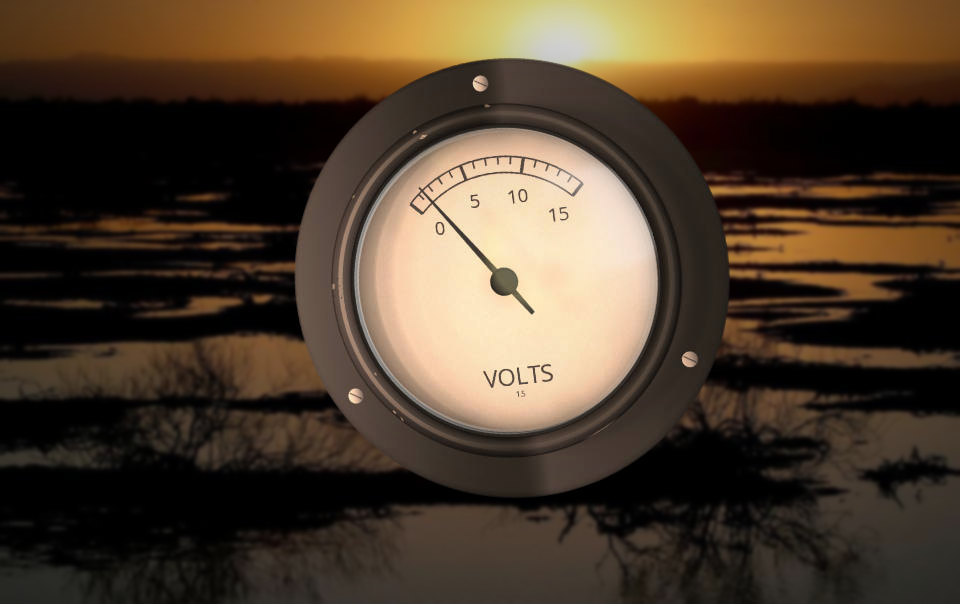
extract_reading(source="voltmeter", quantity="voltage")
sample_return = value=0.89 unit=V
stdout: value=1.5 unit=V
